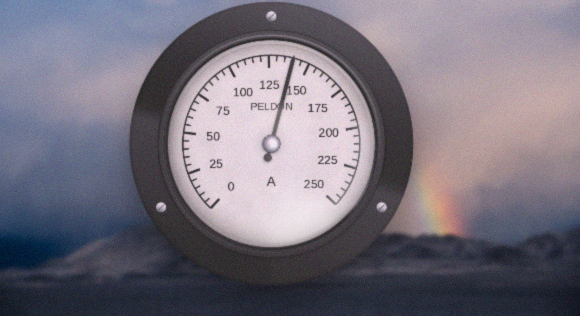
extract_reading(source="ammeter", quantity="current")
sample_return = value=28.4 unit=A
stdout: value=140 unit=A
